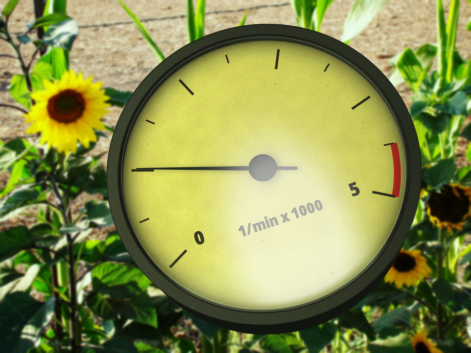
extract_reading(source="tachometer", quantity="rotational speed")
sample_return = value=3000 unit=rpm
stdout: value=1000 unit=rpm
